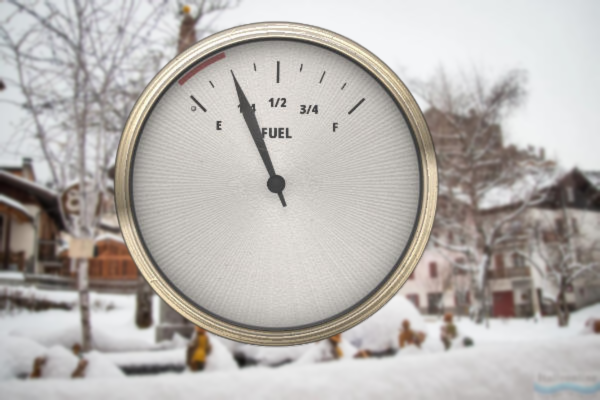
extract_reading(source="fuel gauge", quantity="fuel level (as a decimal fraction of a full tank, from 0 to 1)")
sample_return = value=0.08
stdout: value=0.25
